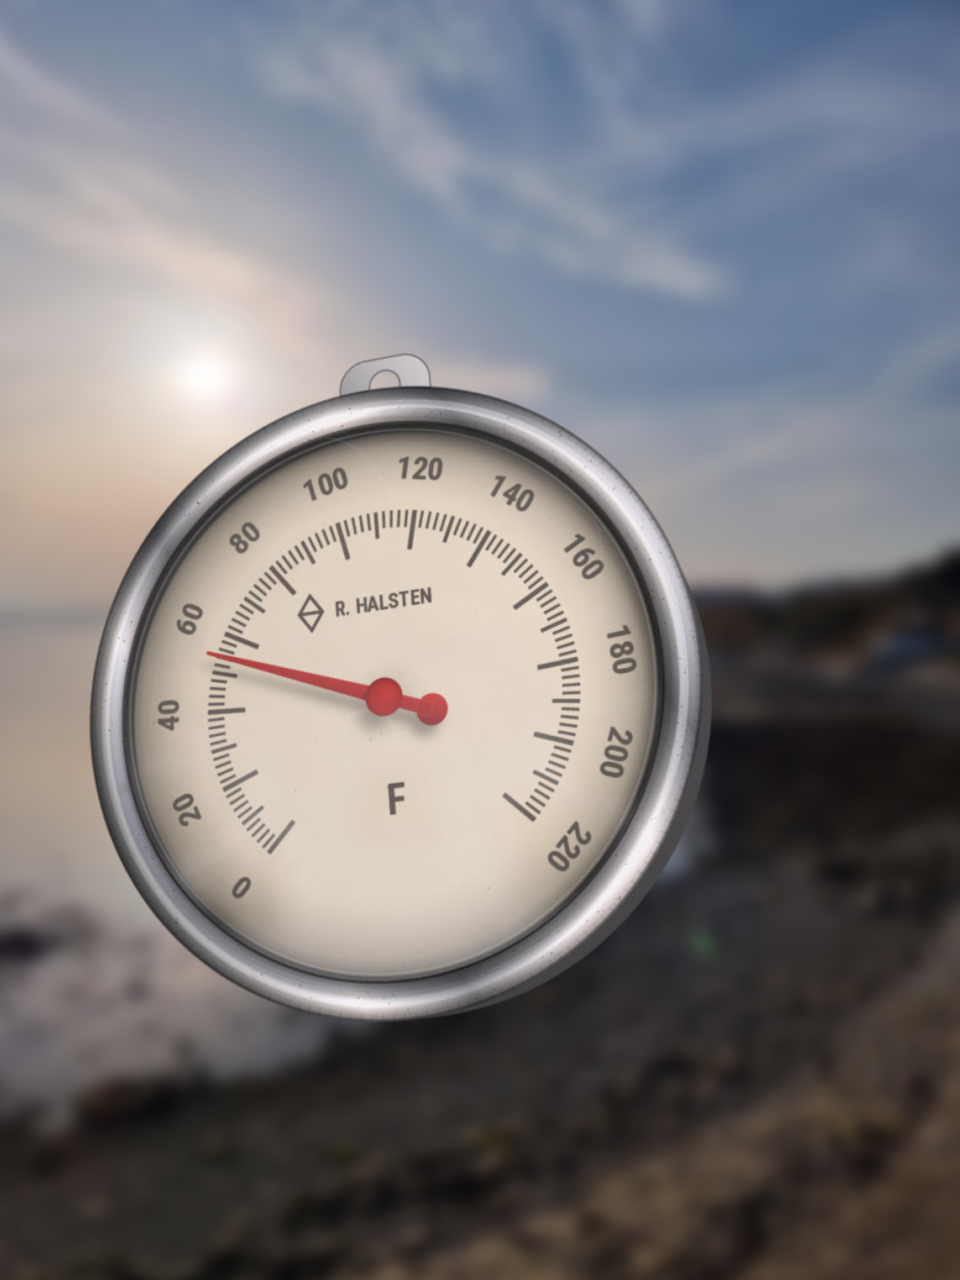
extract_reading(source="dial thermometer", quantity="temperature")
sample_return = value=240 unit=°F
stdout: value=54 unit=°F
